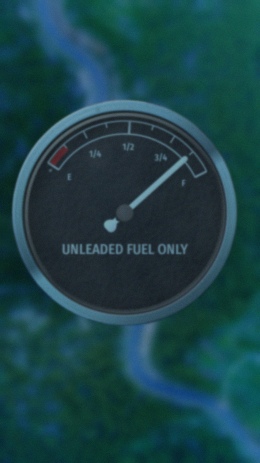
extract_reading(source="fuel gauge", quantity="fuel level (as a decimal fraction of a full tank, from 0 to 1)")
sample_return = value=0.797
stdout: value=0.875
